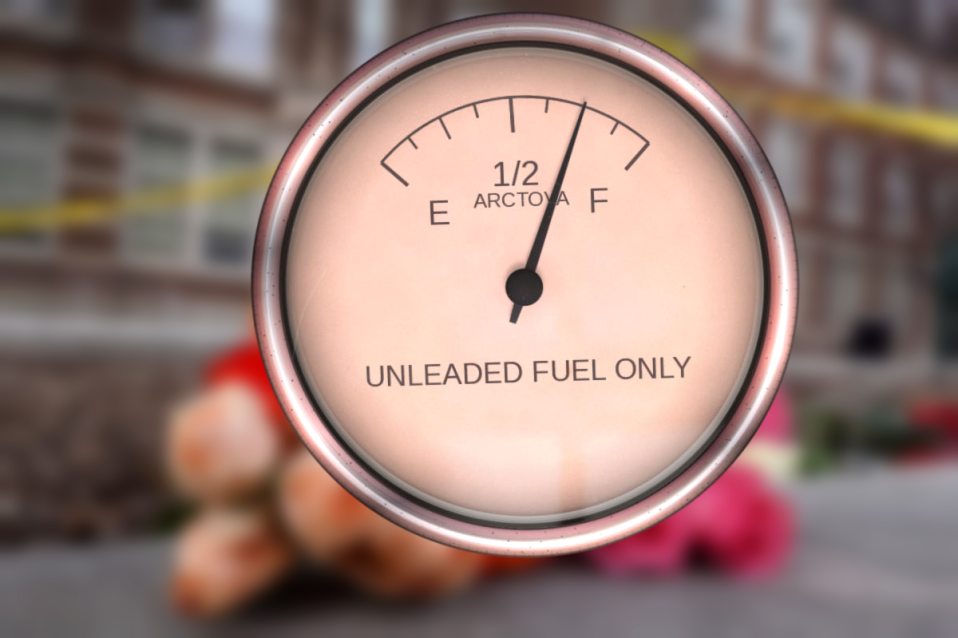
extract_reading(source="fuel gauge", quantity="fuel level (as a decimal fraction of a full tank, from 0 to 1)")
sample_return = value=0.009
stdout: value=0.75
